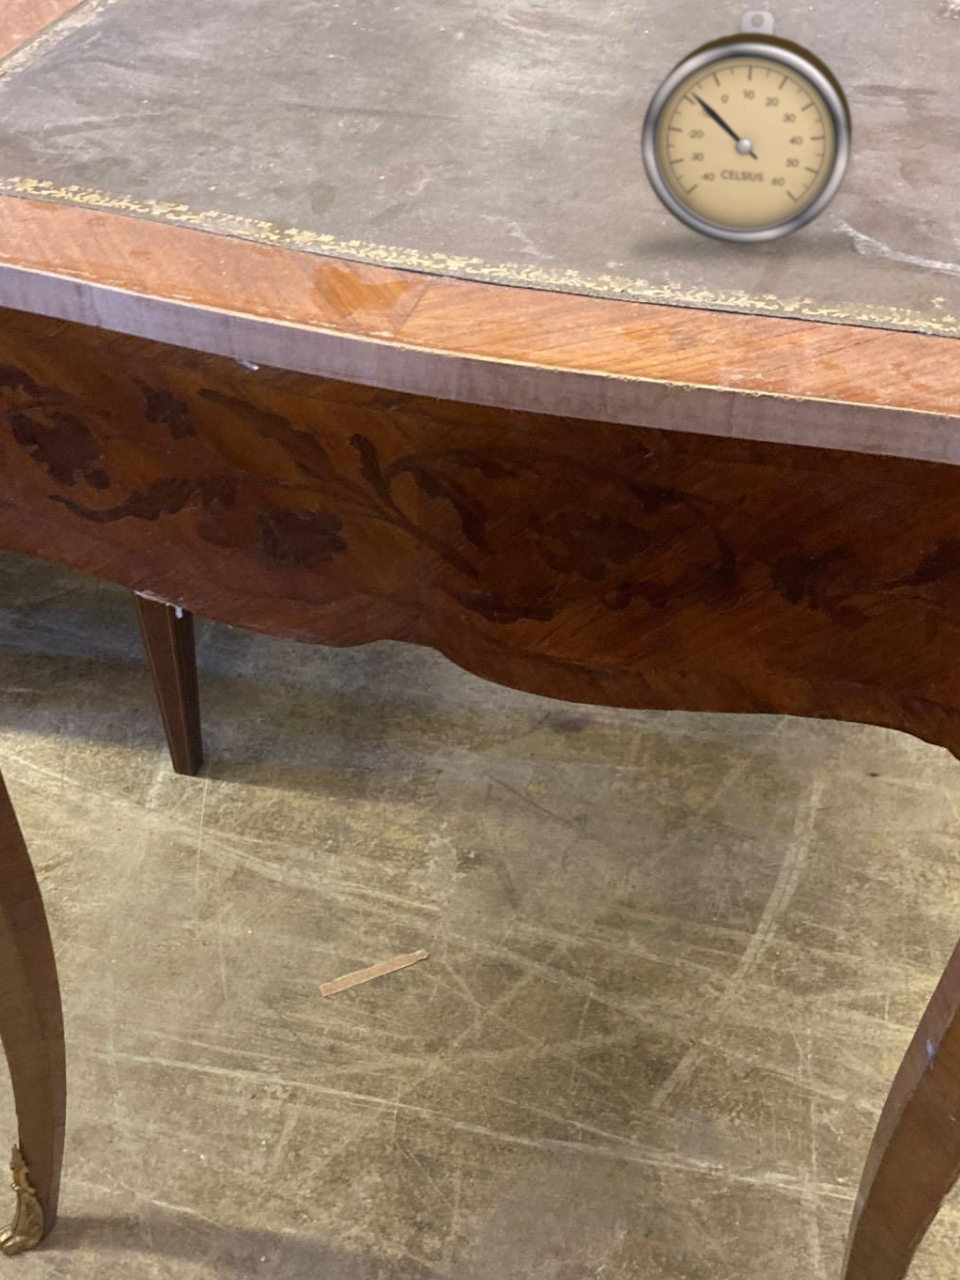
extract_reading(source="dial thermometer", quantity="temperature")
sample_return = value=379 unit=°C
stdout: value=-7.5 unit=°C
